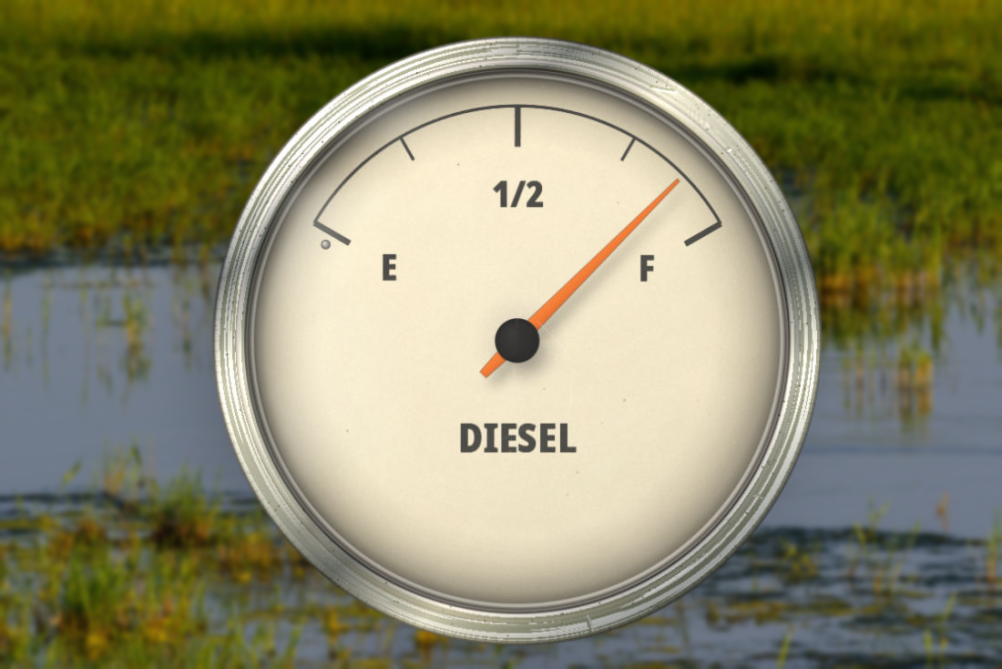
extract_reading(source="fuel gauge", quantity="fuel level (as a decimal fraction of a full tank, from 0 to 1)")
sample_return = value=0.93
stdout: value=0.875
